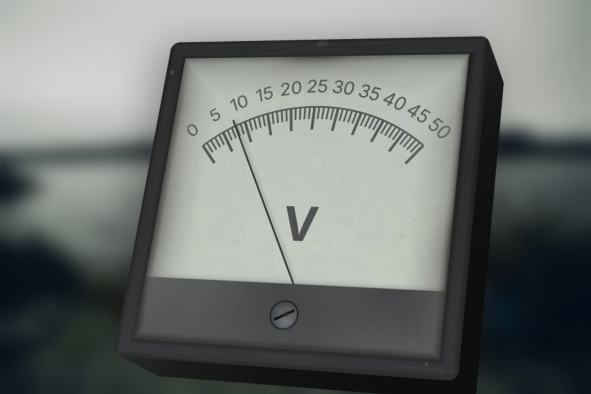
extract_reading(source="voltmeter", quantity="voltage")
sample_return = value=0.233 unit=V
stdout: value=8 unit=V
